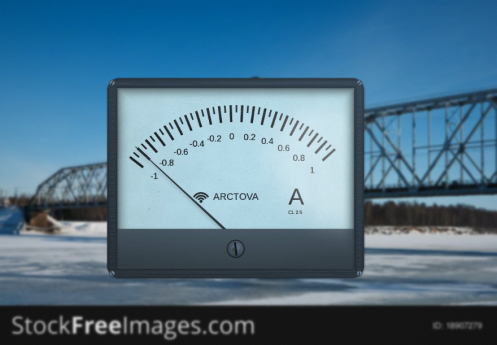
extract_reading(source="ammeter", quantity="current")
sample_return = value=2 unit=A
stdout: value=-0.9 unit=A
